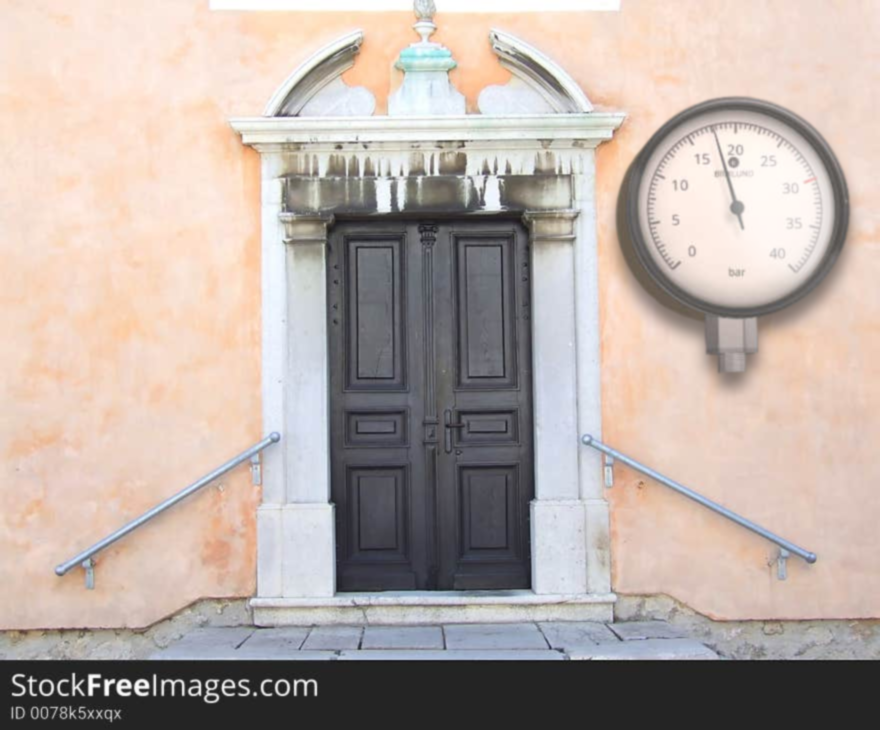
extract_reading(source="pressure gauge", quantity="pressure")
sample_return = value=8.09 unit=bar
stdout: value=17.5 unit=bar
